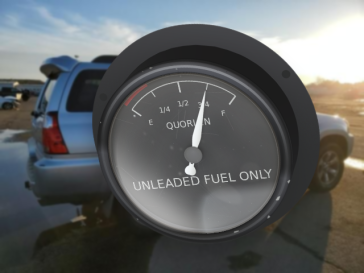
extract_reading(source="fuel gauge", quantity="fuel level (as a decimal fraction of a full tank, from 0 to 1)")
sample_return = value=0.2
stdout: value=0.75
